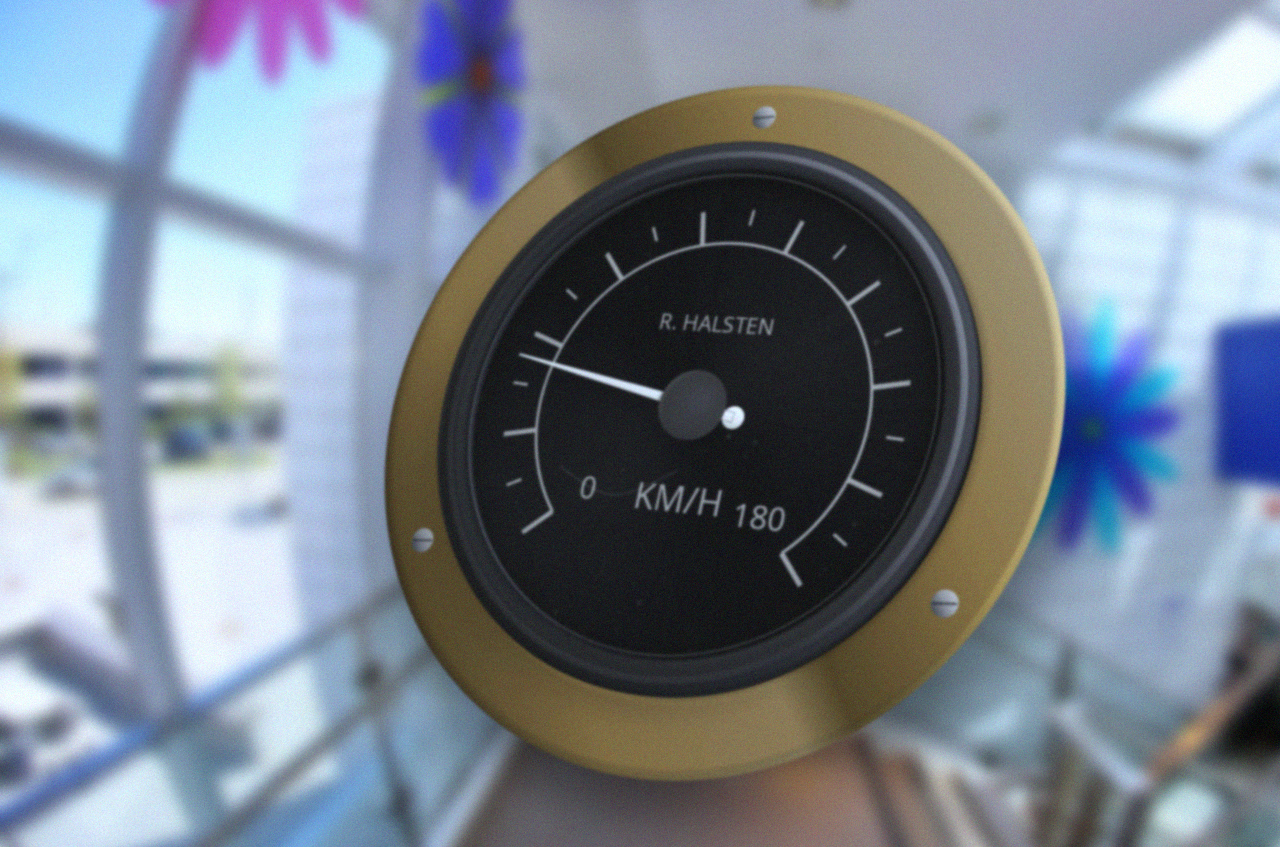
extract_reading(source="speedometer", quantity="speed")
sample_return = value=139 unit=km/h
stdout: value=35 unit=km/h
